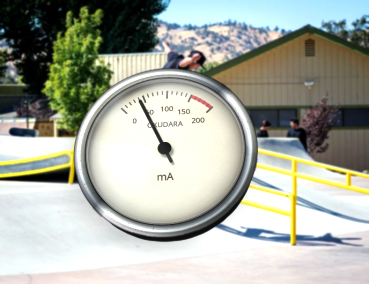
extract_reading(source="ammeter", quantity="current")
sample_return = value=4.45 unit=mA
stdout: value=40 unit=mA
